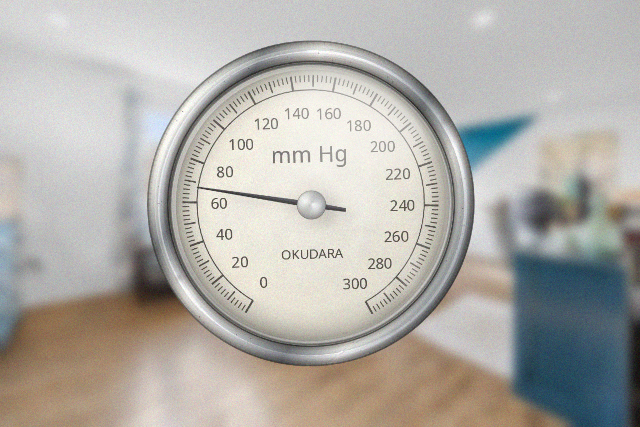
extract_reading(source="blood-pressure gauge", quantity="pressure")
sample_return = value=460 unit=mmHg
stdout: value=68 unit=mmHg
